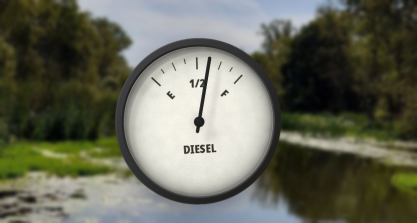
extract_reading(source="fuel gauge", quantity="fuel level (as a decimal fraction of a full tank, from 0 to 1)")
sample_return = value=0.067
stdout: value=0.625
